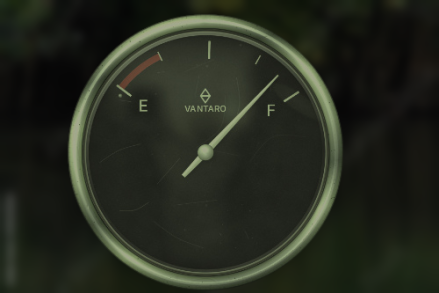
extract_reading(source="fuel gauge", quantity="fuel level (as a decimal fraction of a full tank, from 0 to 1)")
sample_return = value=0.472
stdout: value=0.875
